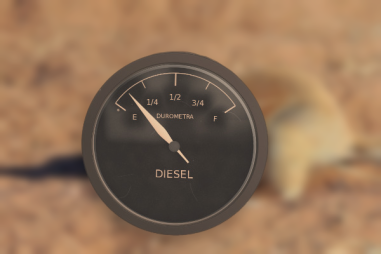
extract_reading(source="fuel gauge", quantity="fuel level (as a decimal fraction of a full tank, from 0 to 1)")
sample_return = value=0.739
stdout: value=0.125
